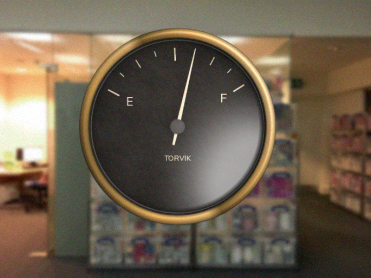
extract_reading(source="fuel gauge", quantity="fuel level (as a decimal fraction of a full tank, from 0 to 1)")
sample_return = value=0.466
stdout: value=0.625
